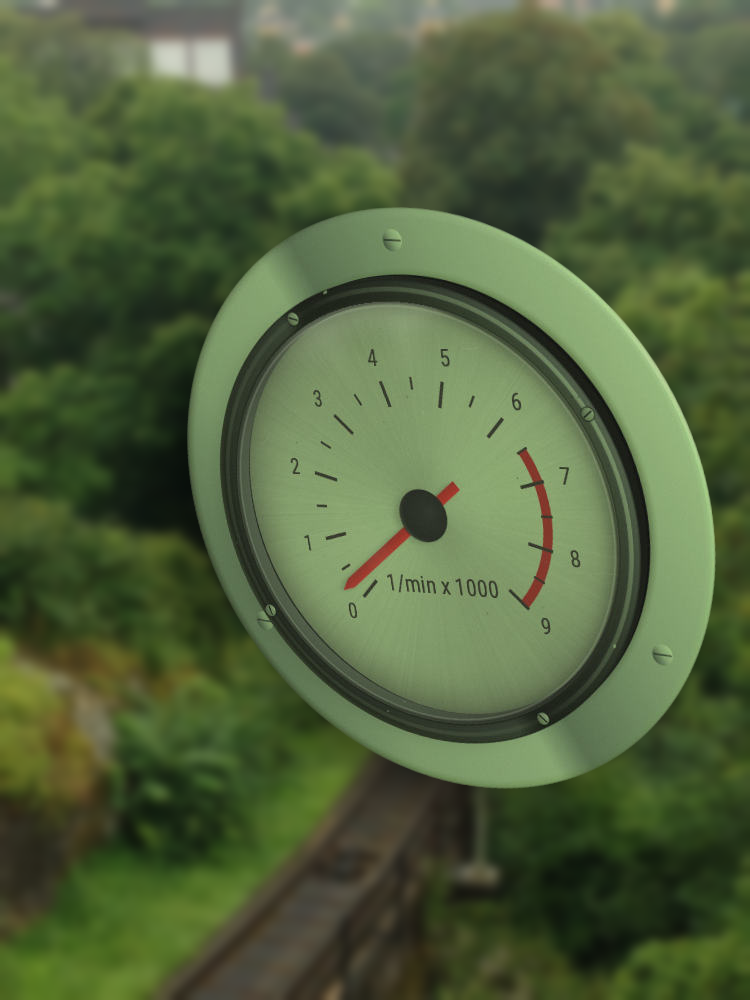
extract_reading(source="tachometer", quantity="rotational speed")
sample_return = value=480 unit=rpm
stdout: value=250 unit=rpm
